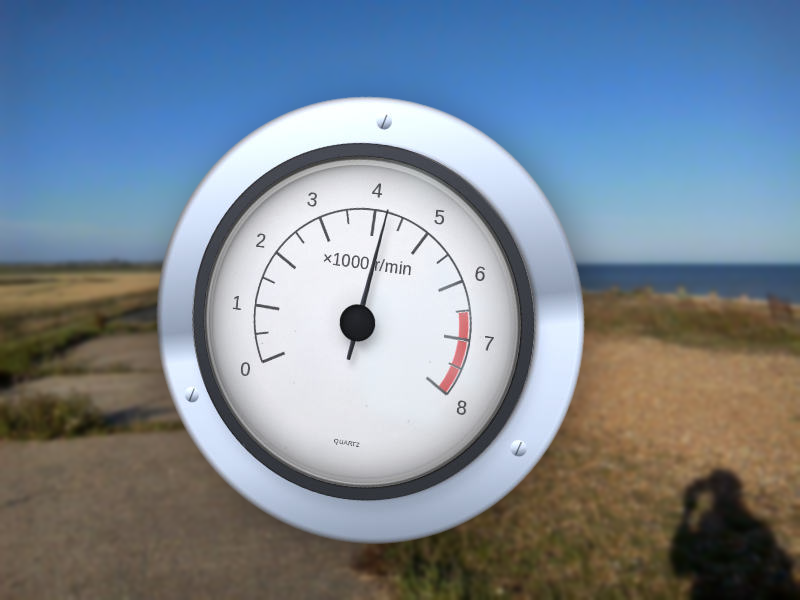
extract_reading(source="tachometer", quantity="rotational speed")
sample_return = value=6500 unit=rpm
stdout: value=4250 unit=rpm
